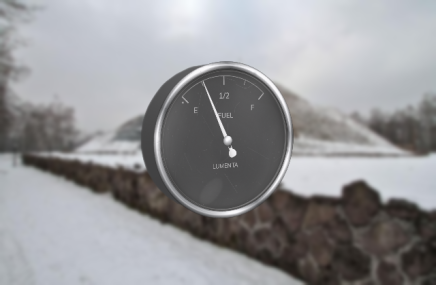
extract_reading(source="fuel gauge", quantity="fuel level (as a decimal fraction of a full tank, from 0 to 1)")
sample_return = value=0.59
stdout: value=0.25
